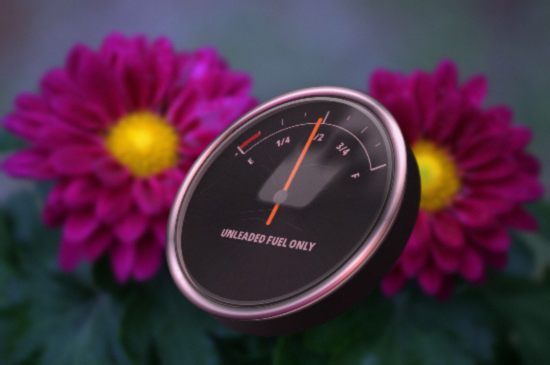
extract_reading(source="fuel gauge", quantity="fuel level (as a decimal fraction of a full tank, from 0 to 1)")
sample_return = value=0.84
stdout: value=0.5
